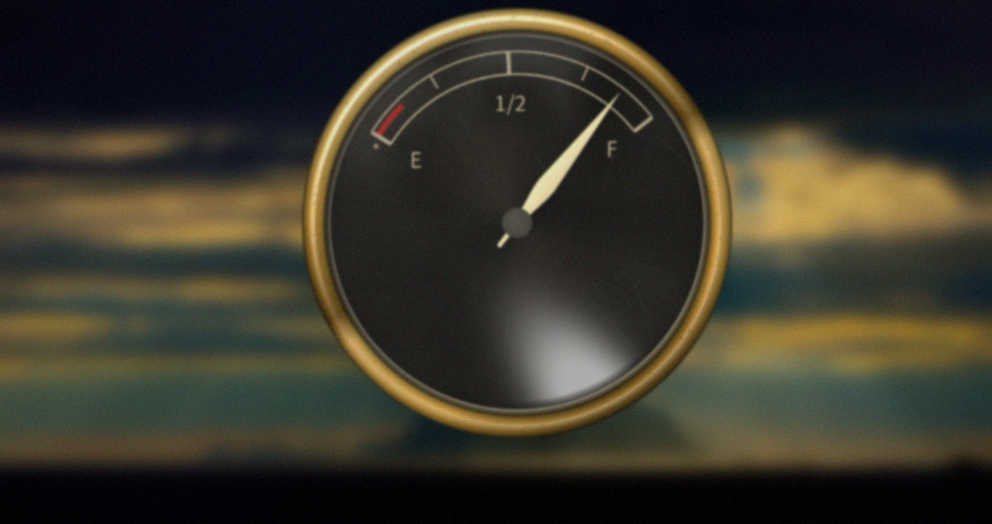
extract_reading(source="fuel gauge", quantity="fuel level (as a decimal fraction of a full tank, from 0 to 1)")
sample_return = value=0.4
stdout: value=0.875
